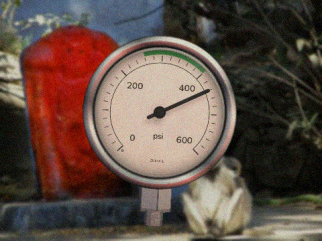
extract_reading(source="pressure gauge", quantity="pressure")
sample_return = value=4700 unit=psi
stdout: value=440 unit=psi
